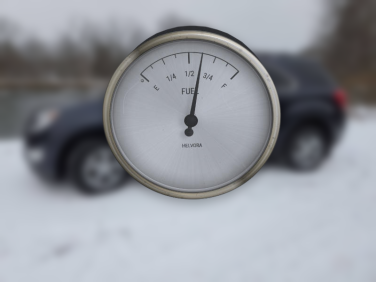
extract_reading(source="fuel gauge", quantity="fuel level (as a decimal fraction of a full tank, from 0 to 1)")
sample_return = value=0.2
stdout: value=0.625
